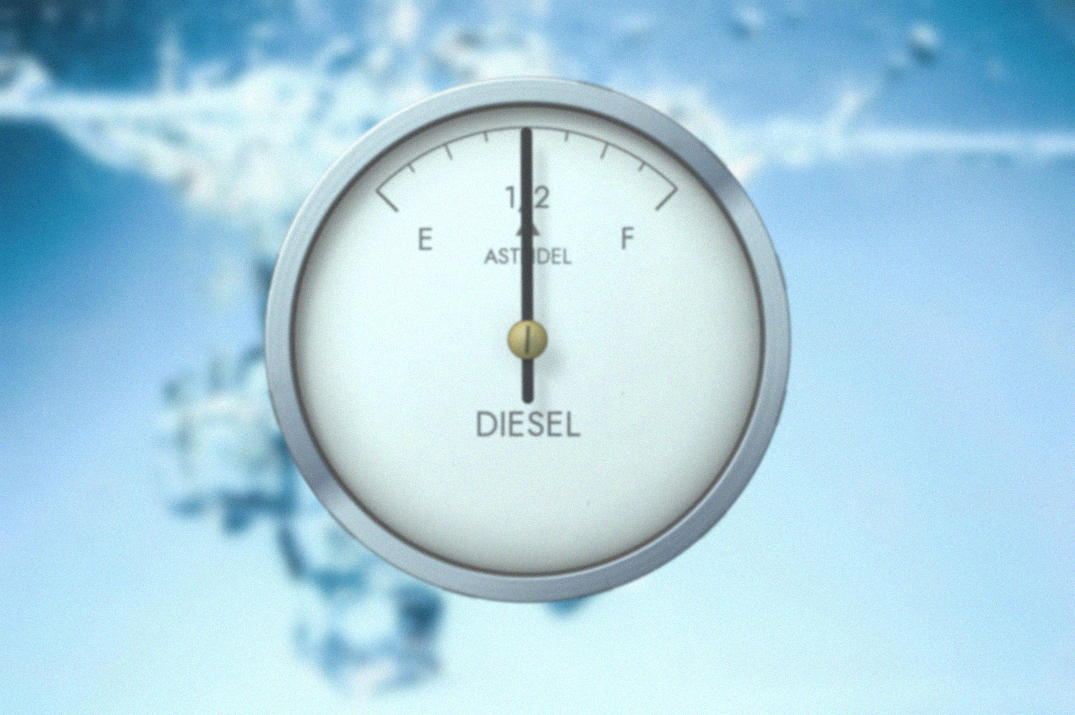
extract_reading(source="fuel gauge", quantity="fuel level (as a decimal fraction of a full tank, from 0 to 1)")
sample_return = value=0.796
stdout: value=0.5
